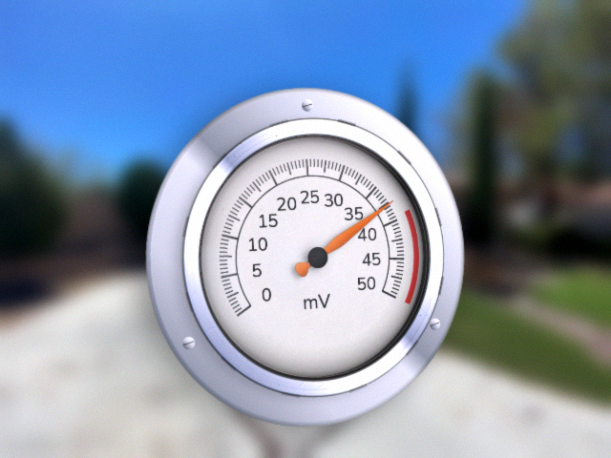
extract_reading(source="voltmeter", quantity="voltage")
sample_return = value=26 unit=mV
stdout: value=37.5 unit=mV
